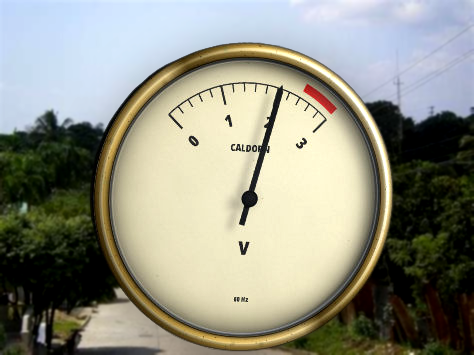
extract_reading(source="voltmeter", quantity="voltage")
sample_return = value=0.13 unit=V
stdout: value=2 unit=V
